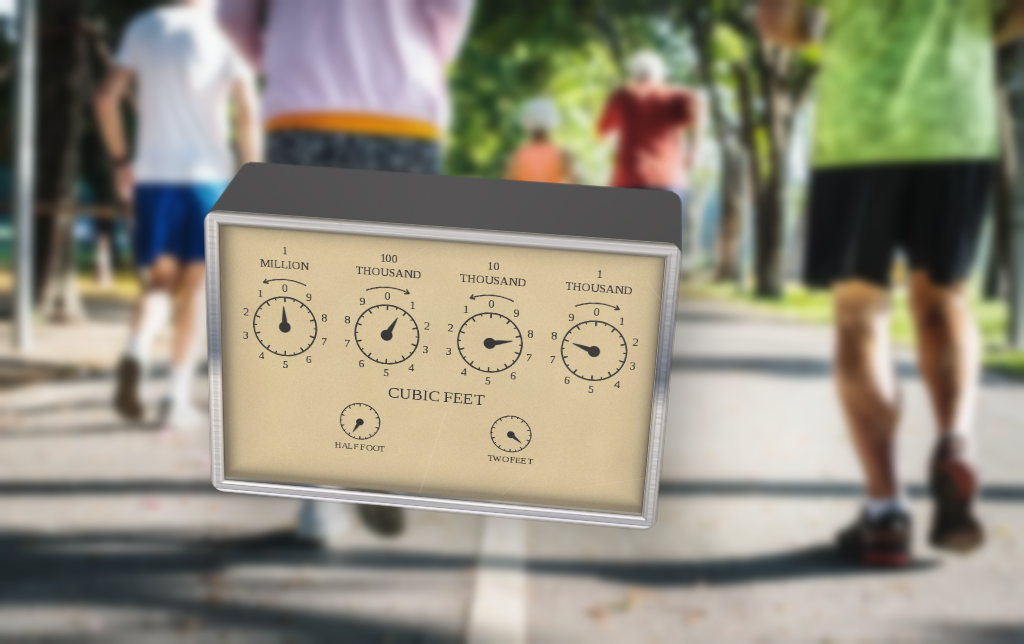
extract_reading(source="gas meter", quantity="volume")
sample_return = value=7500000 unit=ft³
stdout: value=7800 unit=ft³
